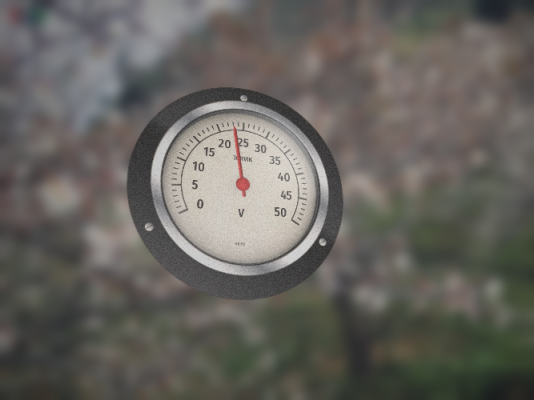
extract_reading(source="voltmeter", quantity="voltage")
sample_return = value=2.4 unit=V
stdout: value=23 unit=V
